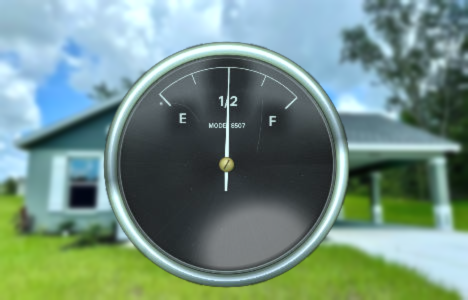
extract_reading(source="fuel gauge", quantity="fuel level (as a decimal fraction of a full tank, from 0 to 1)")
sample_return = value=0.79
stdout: value=0.5
